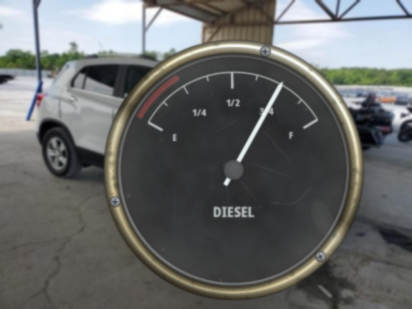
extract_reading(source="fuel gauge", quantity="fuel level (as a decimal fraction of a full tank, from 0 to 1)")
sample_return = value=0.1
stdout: value=0.75
